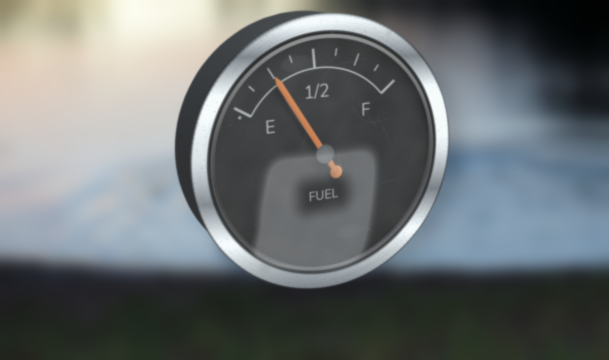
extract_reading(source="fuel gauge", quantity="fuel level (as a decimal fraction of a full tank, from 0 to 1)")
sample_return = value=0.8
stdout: value=0.25
